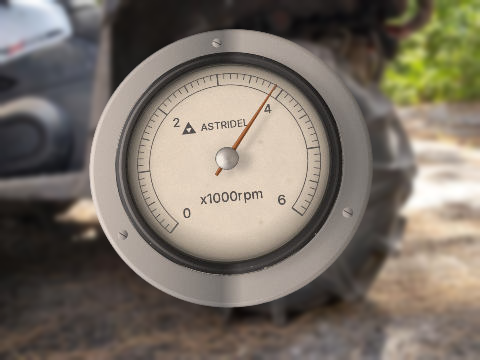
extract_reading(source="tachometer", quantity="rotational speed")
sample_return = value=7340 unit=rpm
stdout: value=3900 unit=rpm
